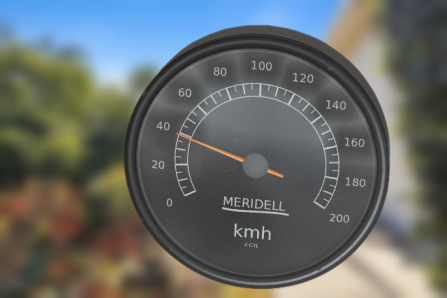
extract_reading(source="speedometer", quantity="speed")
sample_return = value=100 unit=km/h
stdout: value=40 unit=km/h
